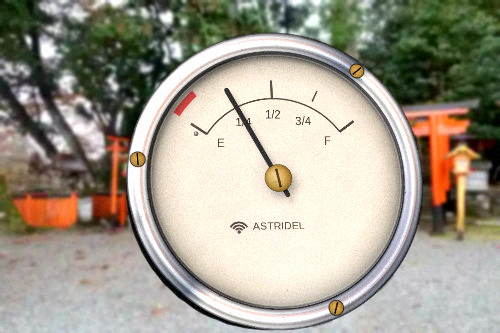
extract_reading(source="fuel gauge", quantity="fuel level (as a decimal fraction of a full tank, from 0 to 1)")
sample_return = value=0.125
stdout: value=0.25
